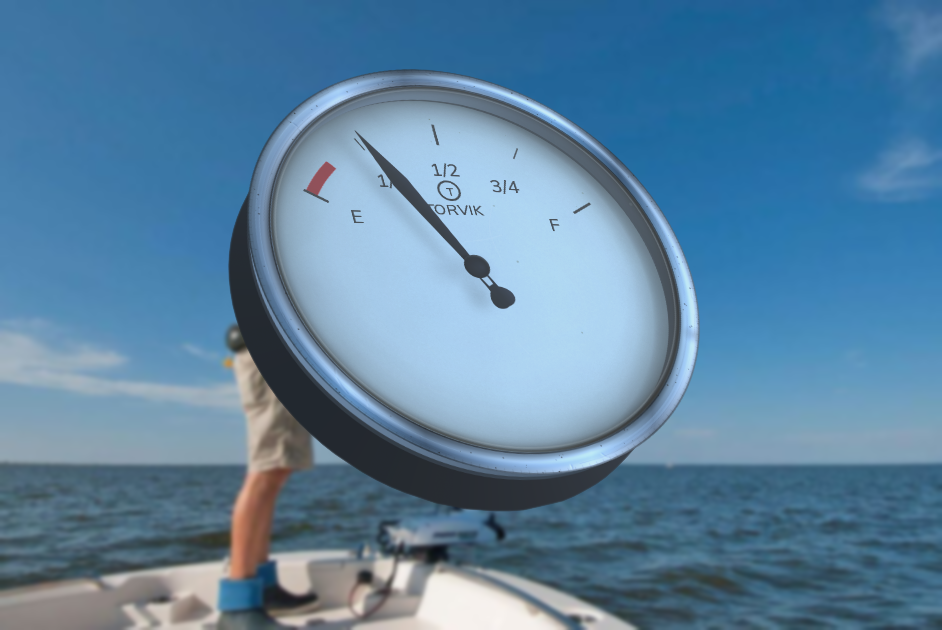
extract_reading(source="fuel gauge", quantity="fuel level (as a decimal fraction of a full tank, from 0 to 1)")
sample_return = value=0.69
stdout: value=0.25
